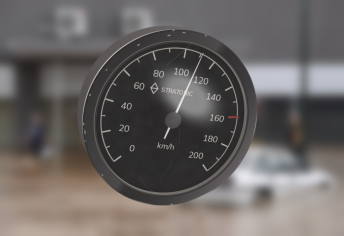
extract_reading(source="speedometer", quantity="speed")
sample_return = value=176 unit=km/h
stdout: value=110 unit=km/h
